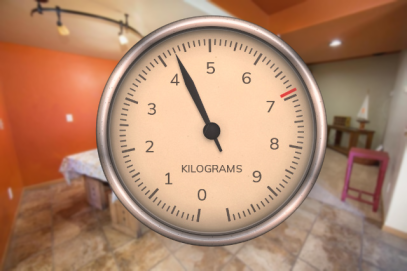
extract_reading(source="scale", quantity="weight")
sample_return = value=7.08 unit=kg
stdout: value=4.3 unit=kg
